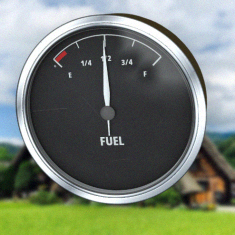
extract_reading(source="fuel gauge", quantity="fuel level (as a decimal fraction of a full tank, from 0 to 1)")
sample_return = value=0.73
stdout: value=0.5
